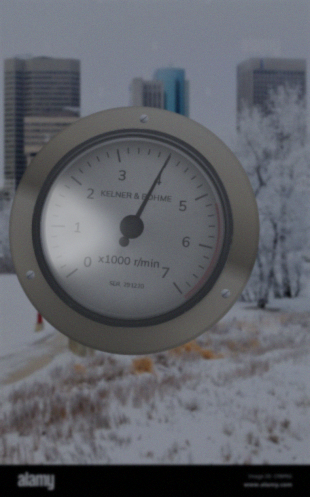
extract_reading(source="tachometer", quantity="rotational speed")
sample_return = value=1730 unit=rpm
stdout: value=4000 unit=rpm
